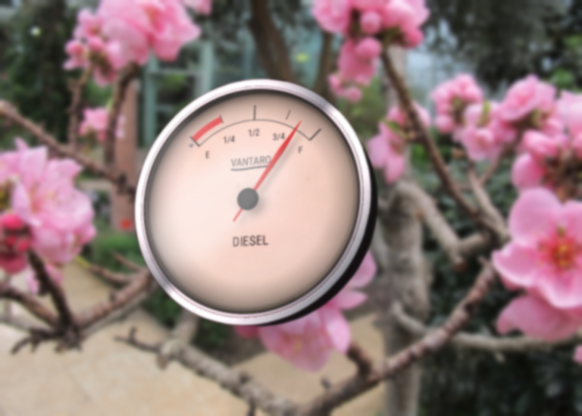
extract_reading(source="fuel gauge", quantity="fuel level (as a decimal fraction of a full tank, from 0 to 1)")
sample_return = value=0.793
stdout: value=0.875
